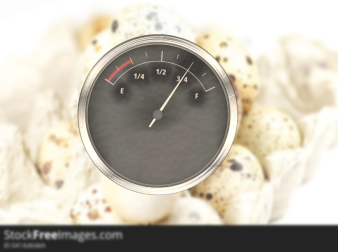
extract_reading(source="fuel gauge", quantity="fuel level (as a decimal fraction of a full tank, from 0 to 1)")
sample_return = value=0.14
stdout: value=0.75
